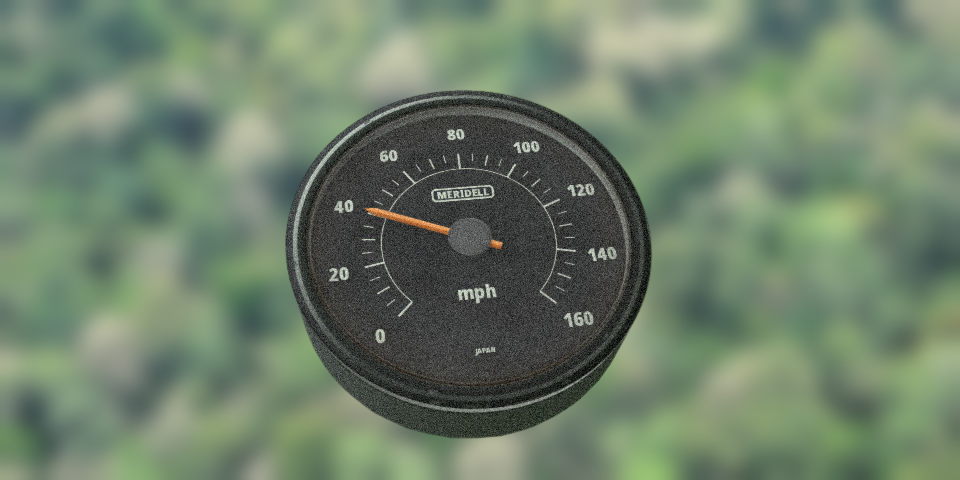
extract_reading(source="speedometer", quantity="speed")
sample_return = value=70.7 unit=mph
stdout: value=40 unit=mph
